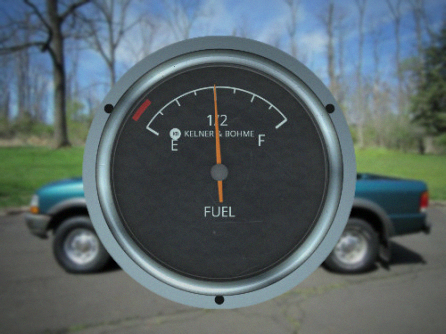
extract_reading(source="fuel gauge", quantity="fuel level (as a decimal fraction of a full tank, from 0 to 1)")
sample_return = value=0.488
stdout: value=0.5
